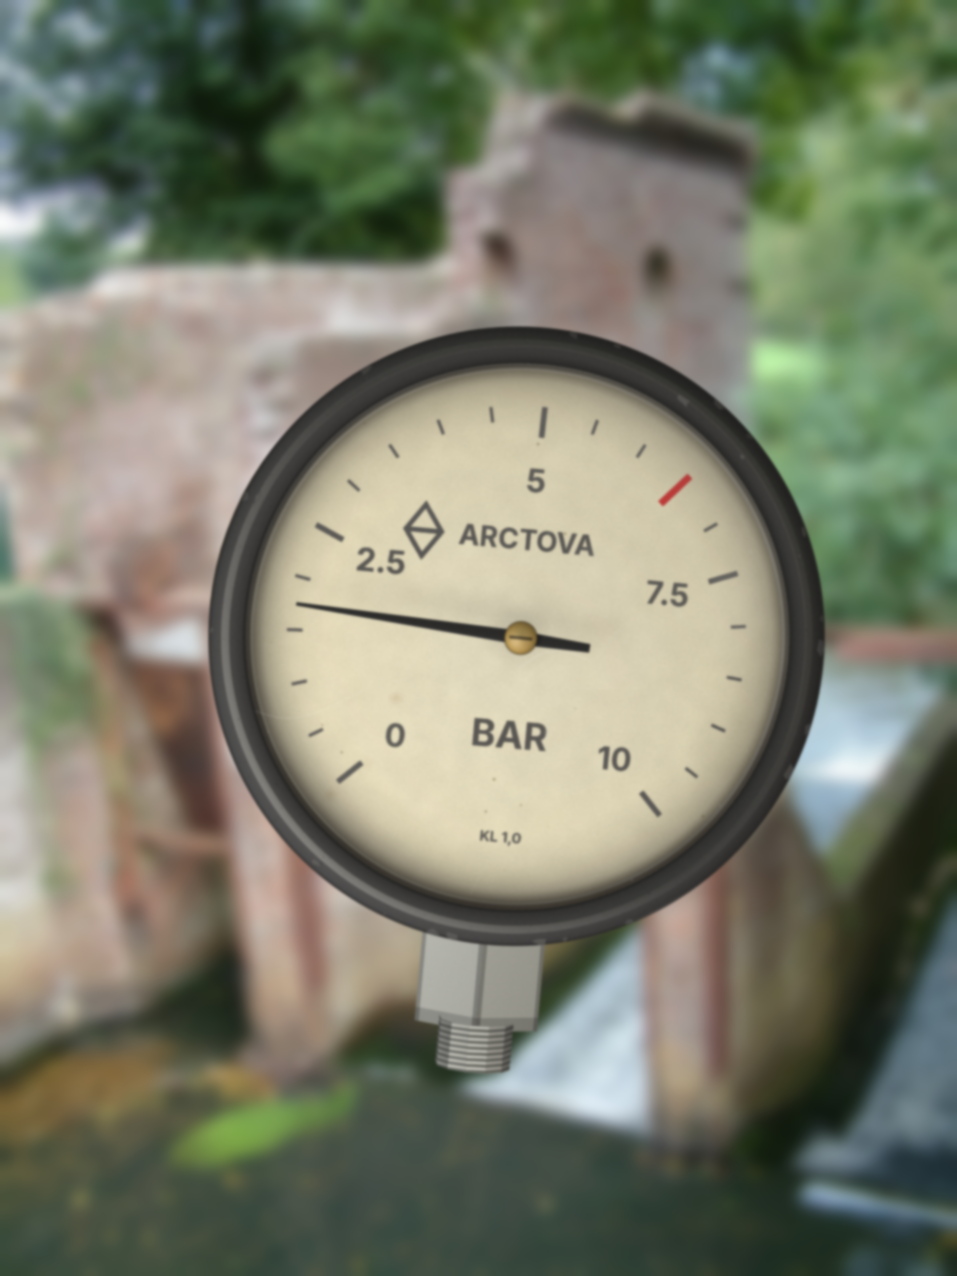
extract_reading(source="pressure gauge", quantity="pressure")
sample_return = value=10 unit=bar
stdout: value=1.75 unit=bar
